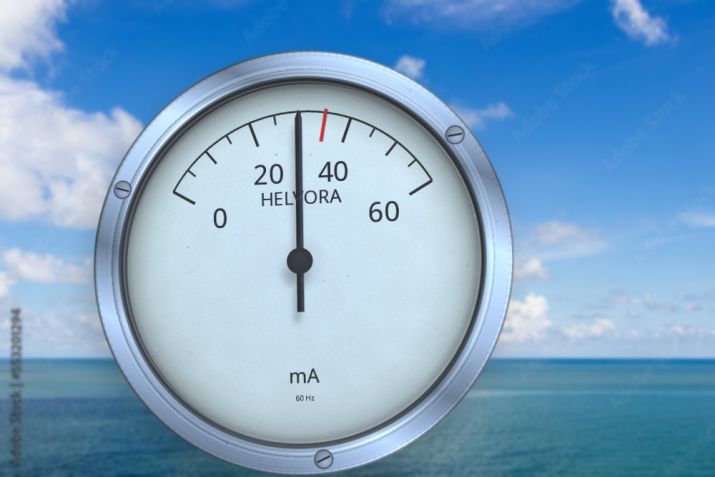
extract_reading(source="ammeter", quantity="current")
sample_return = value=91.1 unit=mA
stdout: value=30 unit=mA
